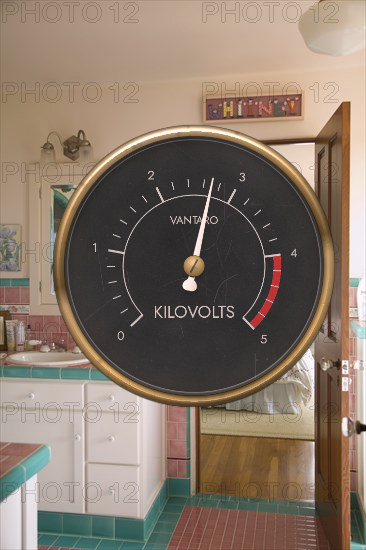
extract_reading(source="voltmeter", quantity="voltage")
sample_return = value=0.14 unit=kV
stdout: value=2.7 unit=kV
